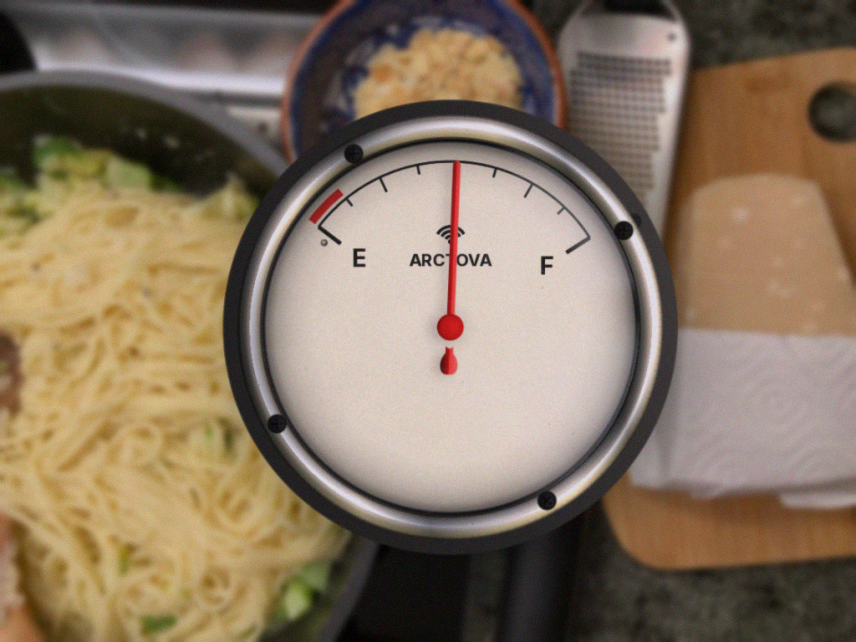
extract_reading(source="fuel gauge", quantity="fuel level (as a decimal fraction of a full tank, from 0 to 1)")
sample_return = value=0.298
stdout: value=0.5
